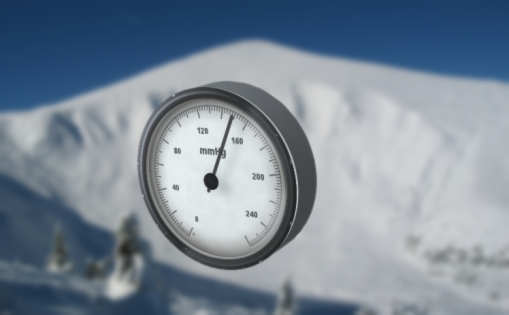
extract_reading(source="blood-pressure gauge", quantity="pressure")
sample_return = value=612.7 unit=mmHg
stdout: value=150 unit=mmHg
